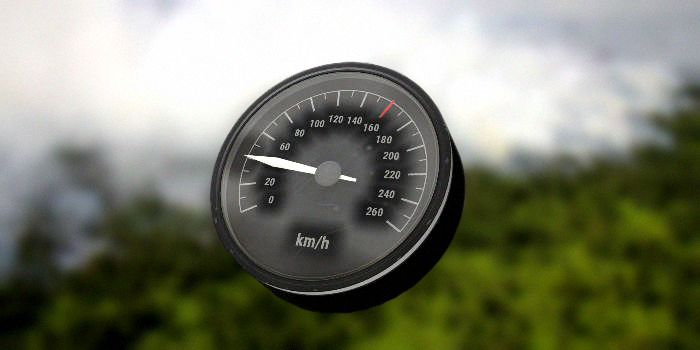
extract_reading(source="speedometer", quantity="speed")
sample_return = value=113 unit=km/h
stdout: value=40 unit=km/h
